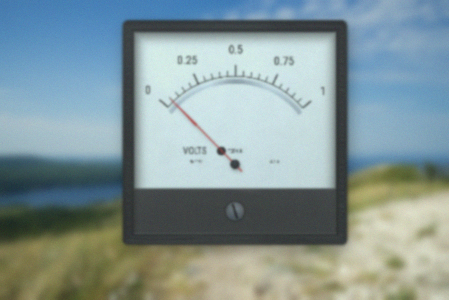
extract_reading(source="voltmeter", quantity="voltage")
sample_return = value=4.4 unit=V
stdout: value=0.05 unit=V
